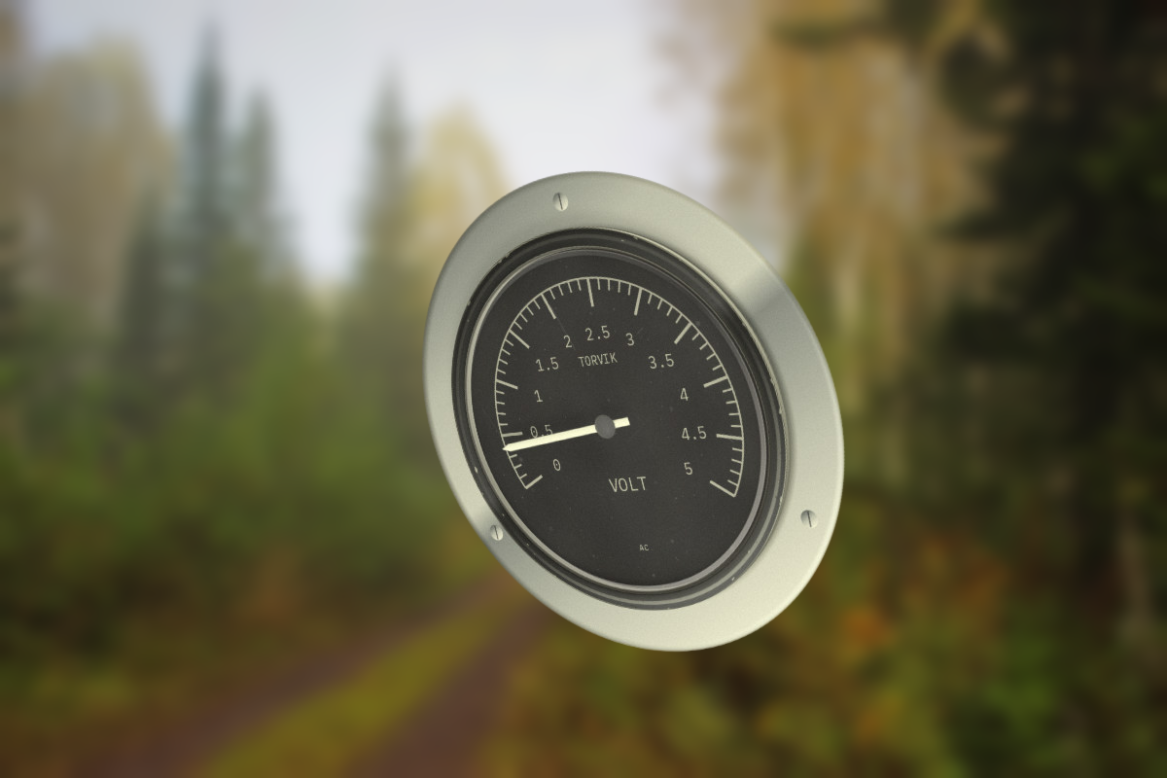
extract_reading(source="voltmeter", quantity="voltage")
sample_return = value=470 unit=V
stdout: value=0.4 unit=V
